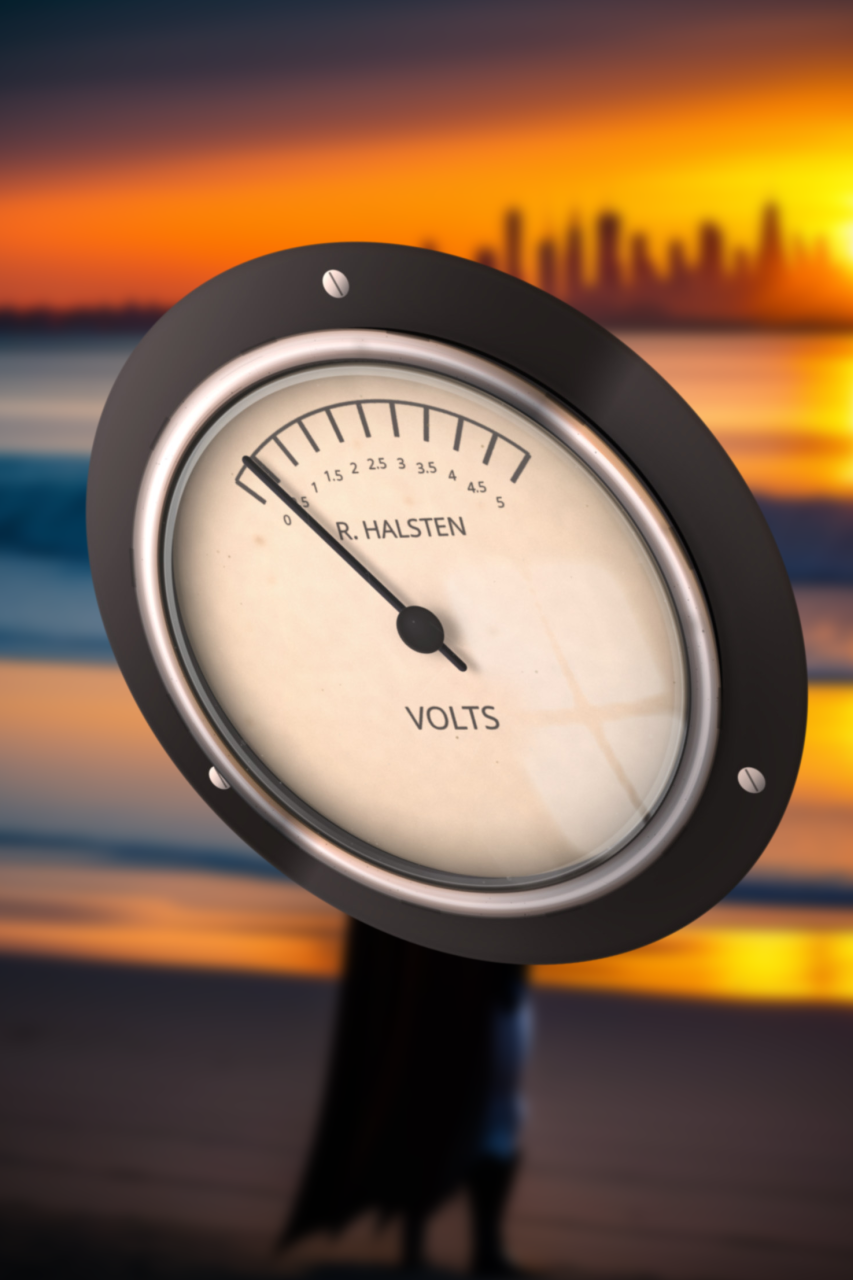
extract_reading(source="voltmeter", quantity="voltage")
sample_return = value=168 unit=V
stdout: value=0.5 unit=V
